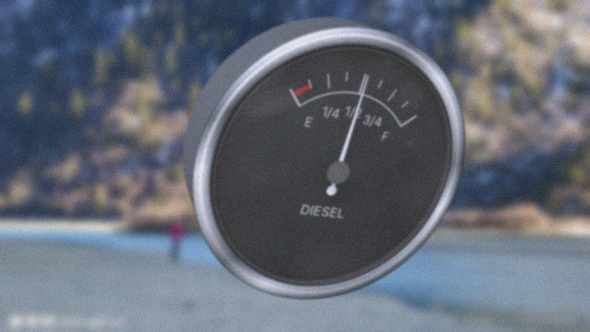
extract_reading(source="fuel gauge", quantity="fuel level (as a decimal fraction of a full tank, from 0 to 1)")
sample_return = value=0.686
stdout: value=0.5
